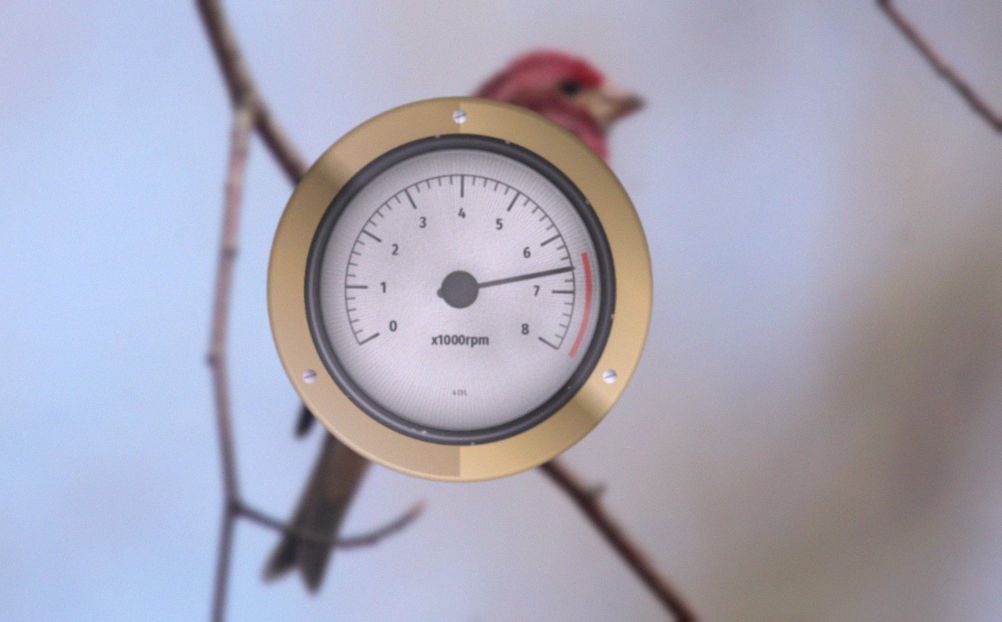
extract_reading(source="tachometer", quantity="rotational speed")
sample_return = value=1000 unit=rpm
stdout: value=6600 unit=rpm
